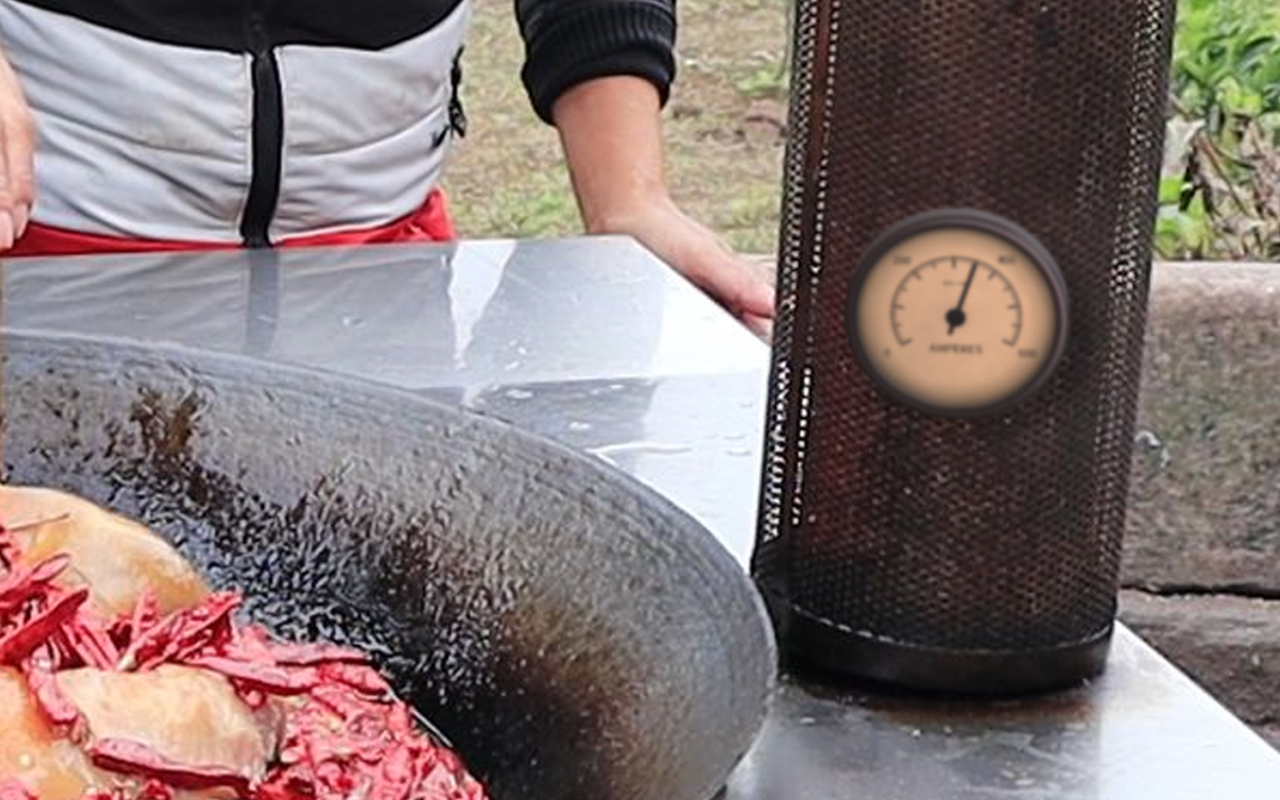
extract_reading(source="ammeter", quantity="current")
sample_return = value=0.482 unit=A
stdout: value=350 unit=A
